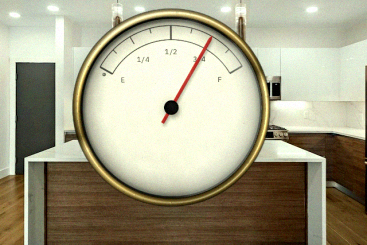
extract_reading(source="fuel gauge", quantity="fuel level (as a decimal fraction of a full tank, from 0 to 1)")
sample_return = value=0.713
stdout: value=0.75
